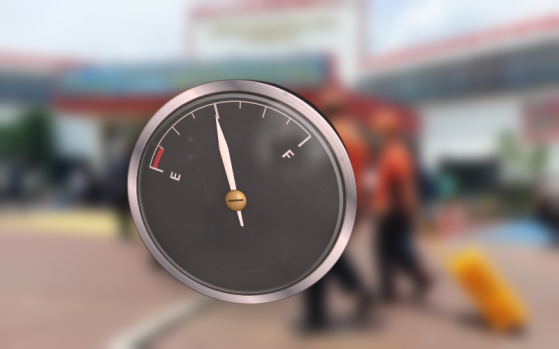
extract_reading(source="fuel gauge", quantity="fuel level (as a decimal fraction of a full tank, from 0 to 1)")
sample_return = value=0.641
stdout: value=0.5
